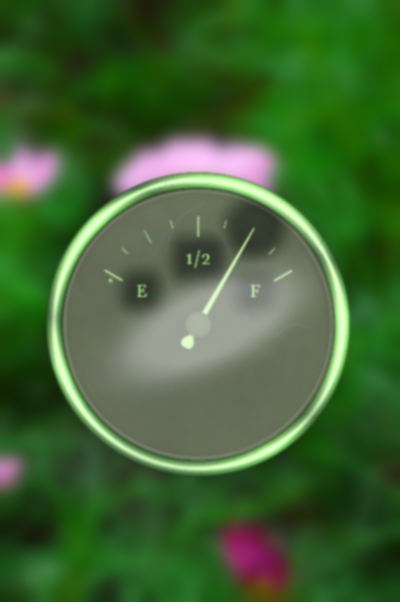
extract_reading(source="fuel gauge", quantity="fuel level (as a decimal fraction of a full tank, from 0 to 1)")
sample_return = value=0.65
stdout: value=0.75
